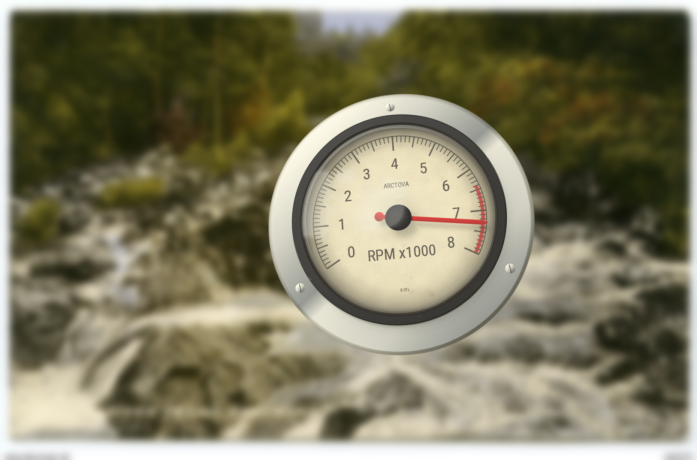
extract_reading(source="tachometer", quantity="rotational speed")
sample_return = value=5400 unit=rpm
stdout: value=7300 unit=rpm
